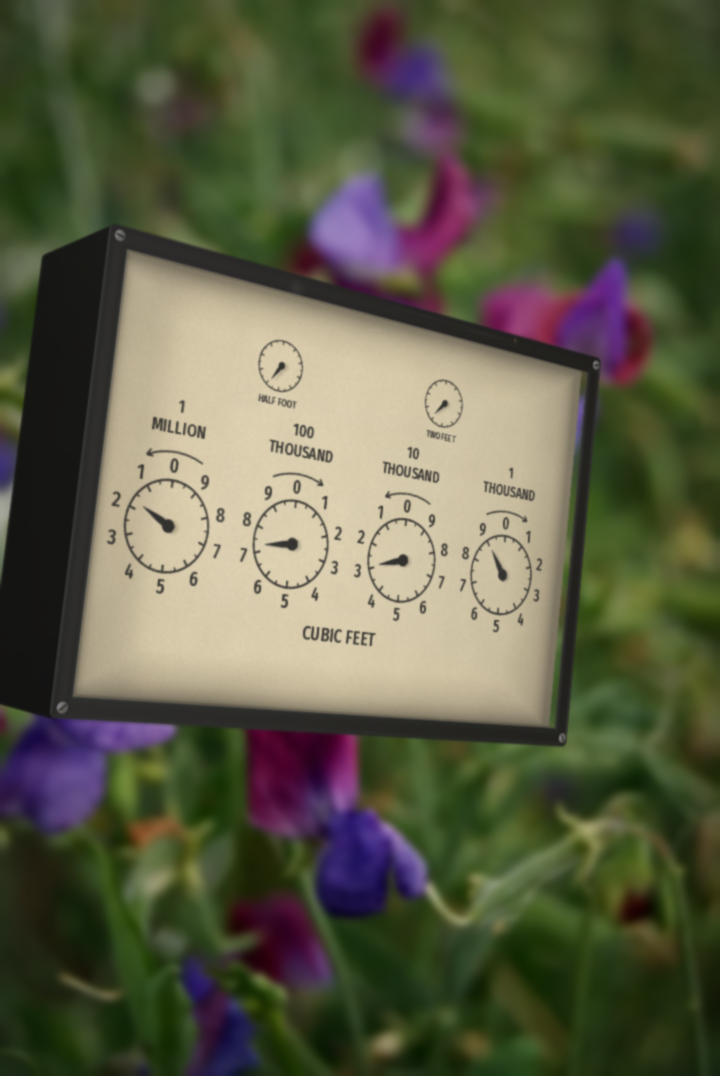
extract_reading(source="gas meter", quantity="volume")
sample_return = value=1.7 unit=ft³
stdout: value=172900 unit=ft³
